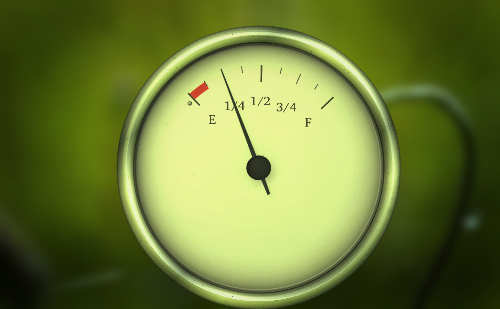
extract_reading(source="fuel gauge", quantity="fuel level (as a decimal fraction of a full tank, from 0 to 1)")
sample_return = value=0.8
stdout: value=0.25
